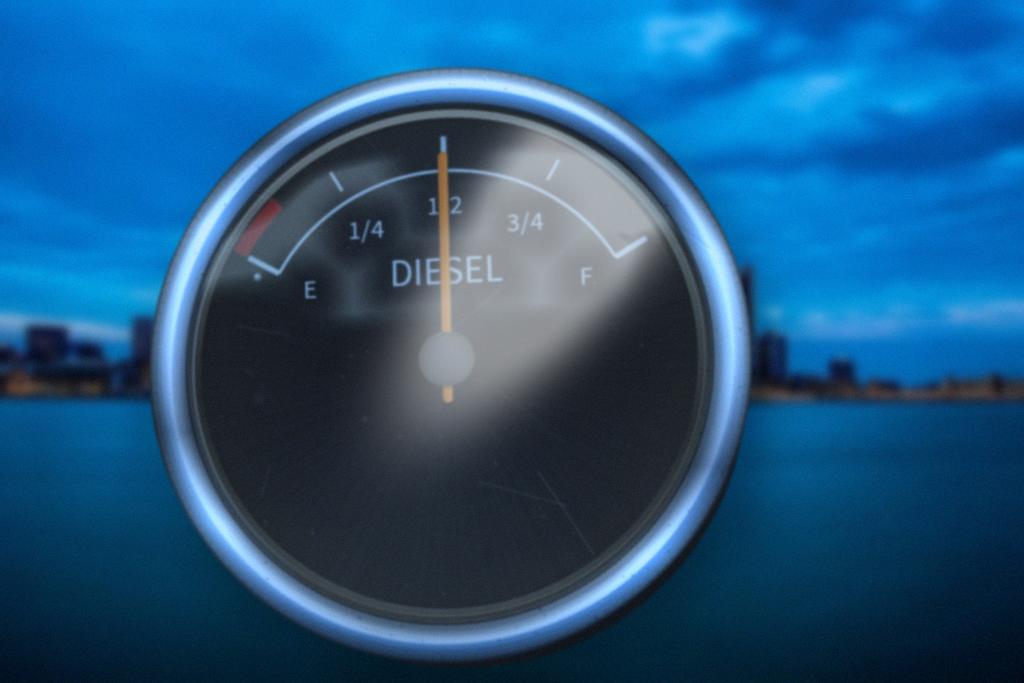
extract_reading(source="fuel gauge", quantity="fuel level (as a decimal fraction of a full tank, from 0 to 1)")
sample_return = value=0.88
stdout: value=0.5
